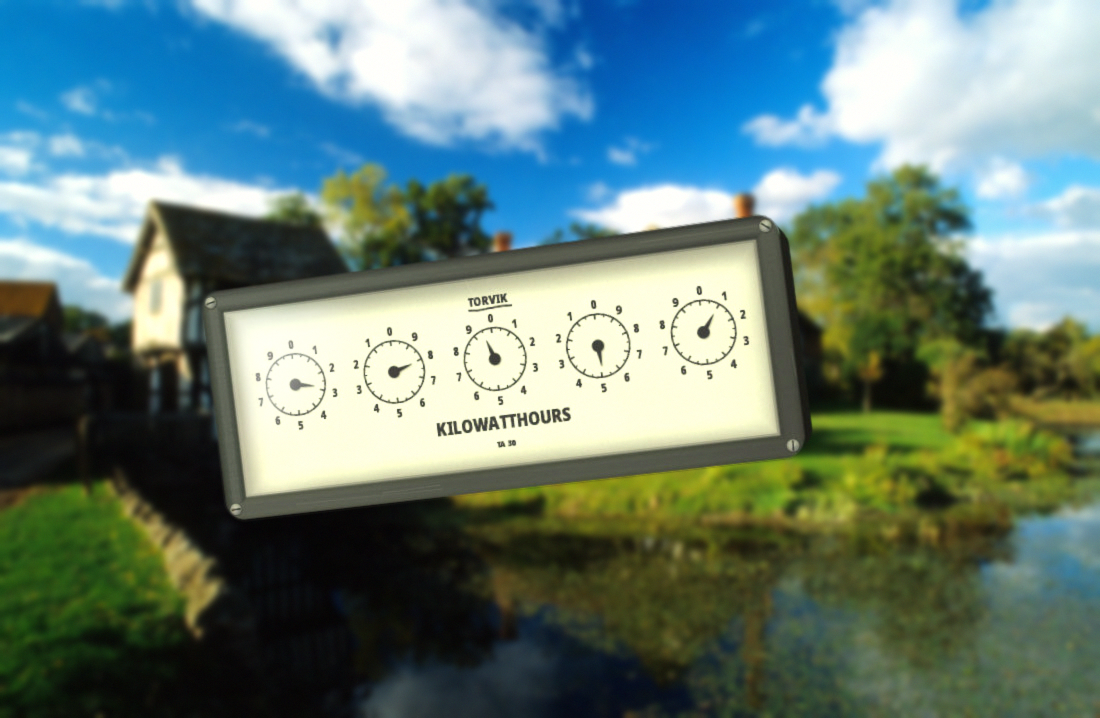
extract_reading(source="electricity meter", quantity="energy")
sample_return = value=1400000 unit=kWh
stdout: value=27951 unit=kWh
